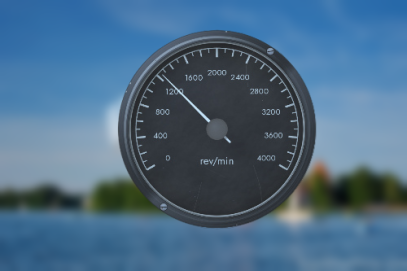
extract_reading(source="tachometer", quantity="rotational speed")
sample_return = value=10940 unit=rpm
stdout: value=1250 unit=rpm
